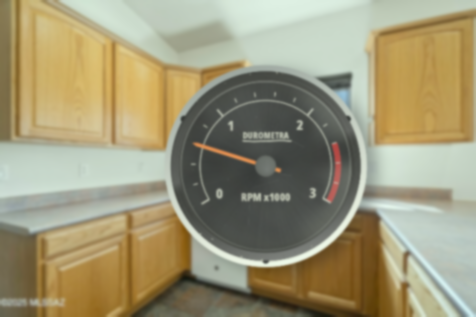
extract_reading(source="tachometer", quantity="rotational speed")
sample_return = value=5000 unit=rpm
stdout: value=600 unit=rpm
